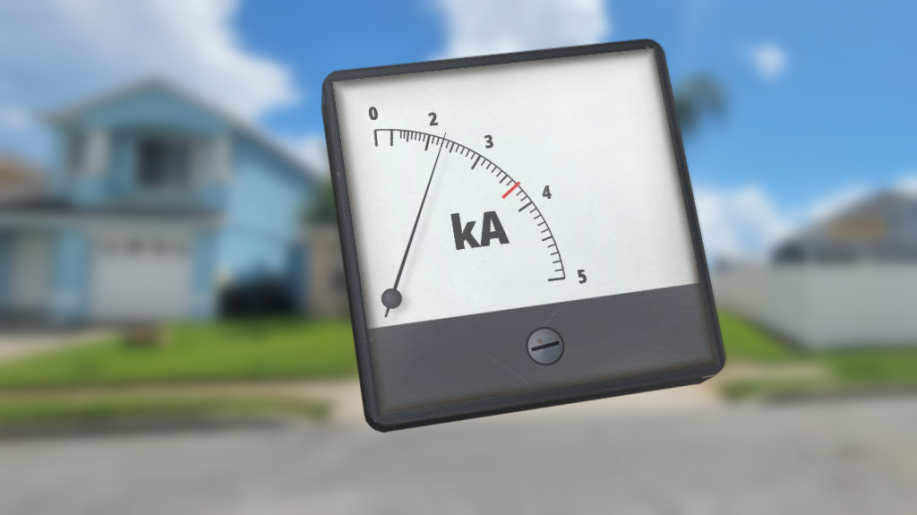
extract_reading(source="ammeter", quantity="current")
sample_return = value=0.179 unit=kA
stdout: value=2.3 unit=kA
